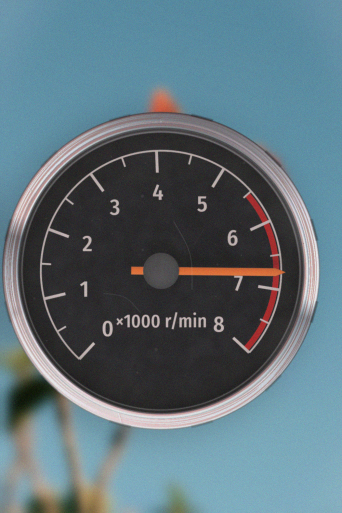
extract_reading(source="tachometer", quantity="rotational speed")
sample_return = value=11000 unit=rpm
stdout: value=6750 unit=rpm
